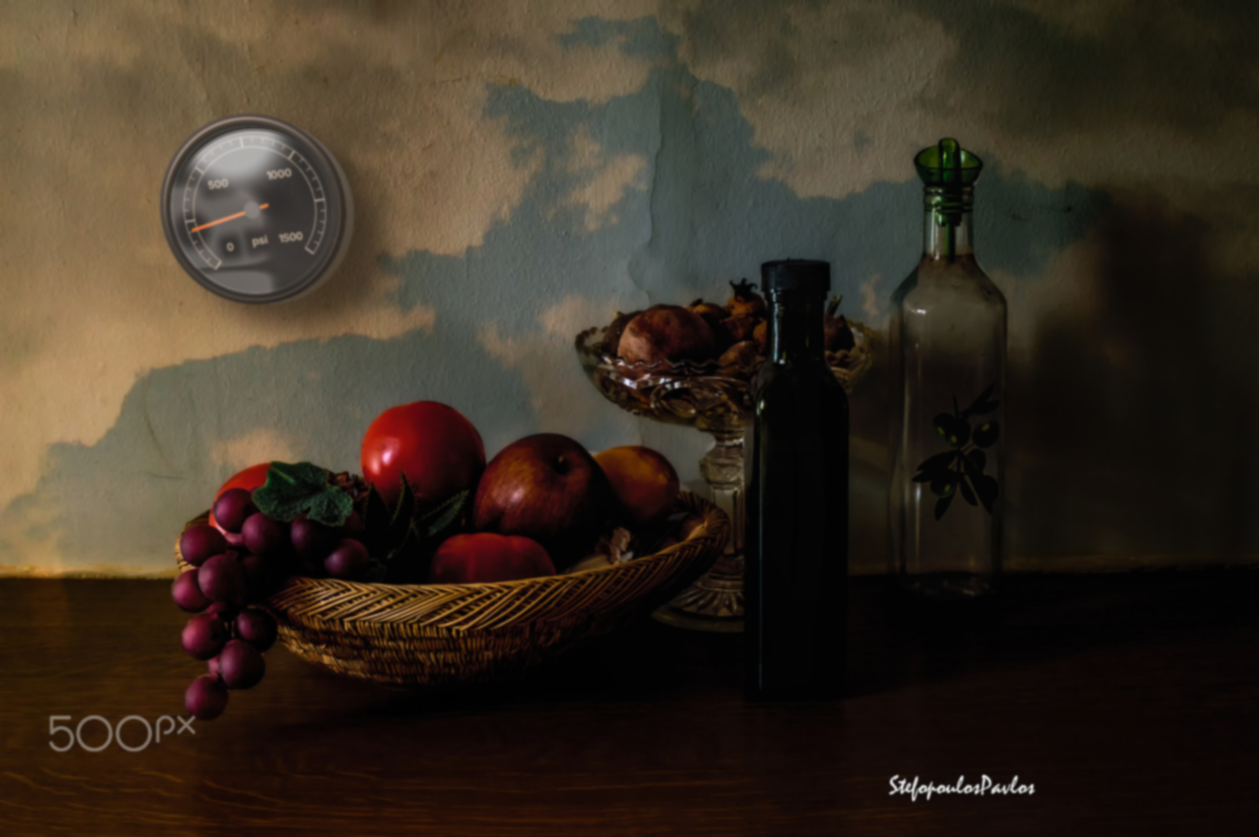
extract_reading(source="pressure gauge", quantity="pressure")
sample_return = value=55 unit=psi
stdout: value=200 unit=psi
